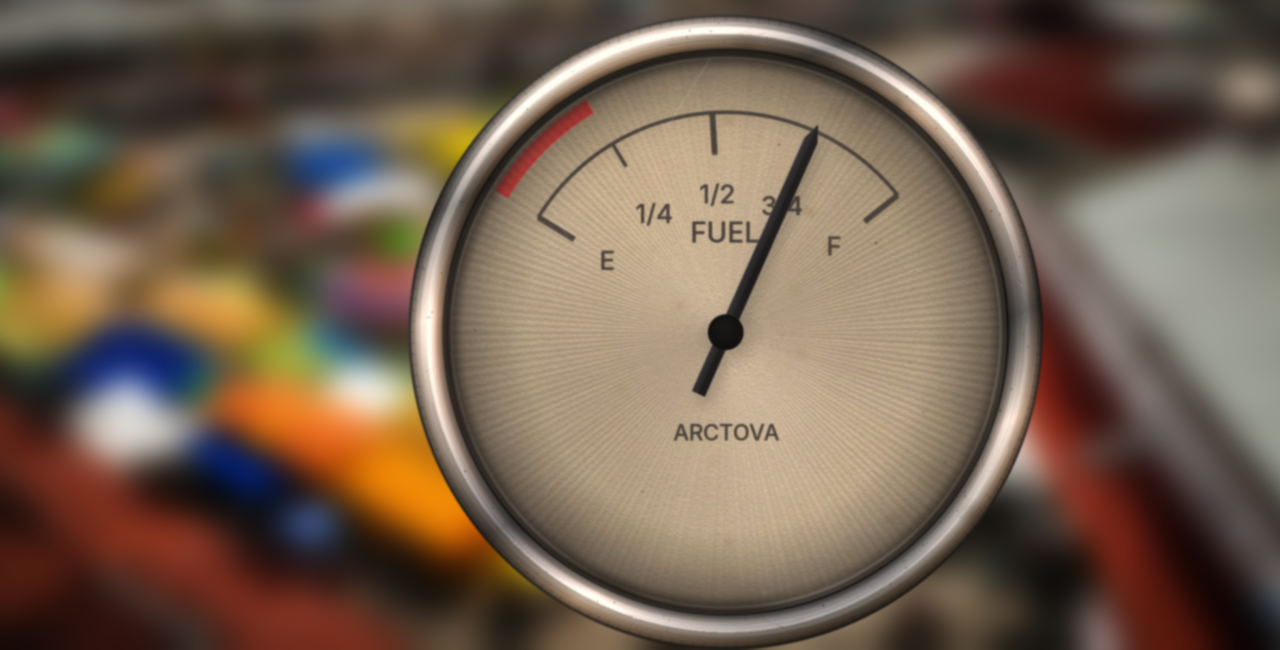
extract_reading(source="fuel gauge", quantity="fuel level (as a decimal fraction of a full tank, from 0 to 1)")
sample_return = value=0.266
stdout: value=0.75
